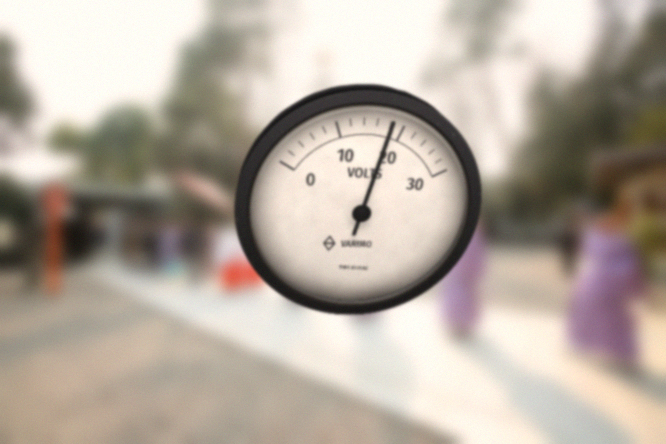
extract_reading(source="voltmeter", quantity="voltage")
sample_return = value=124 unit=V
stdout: value=18 unit=V
